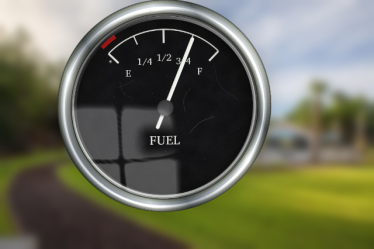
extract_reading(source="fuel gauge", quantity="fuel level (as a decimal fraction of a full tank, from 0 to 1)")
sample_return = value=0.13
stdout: value=0.75
